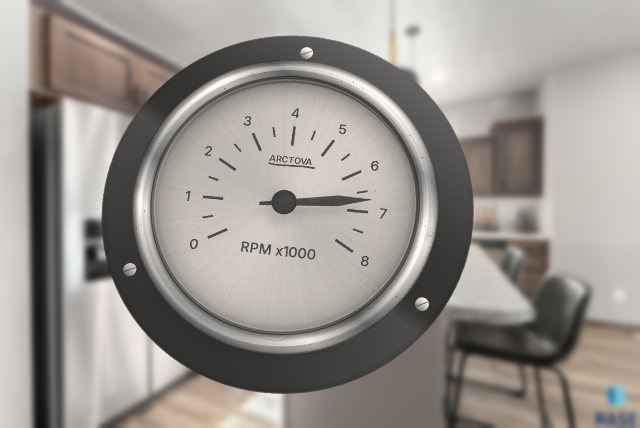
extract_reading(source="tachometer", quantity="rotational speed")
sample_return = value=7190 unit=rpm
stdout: value=6750 unit=rpm
